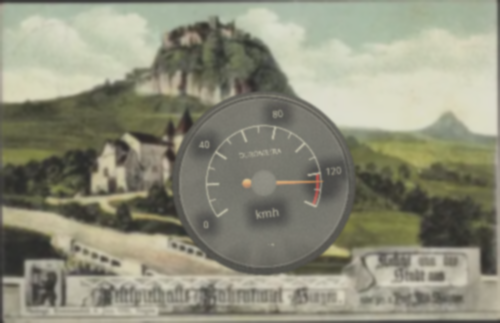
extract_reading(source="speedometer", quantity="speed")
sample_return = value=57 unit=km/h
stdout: value=125 unit=km/h
